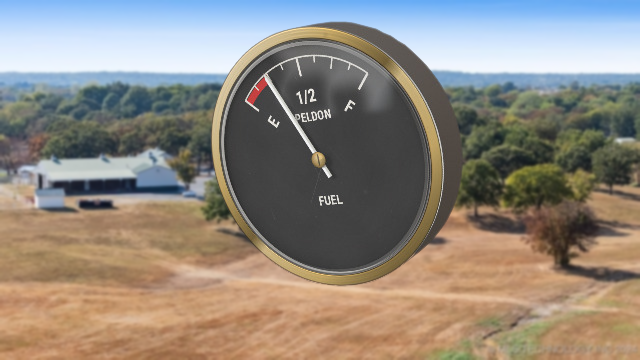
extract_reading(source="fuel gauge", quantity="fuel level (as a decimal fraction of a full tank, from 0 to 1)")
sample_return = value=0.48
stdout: value=0.25
